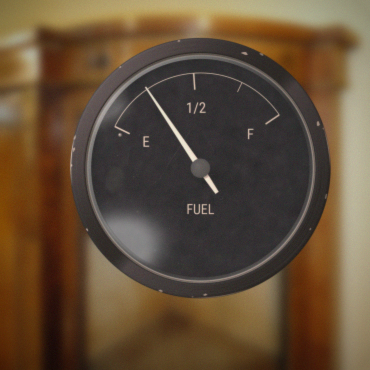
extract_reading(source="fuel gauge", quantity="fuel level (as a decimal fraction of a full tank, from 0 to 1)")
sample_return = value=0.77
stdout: value=0.25
